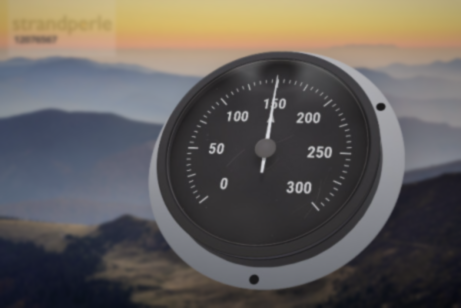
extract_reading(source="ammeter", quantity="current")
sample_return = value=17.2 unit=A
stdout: value=150 unit=A
